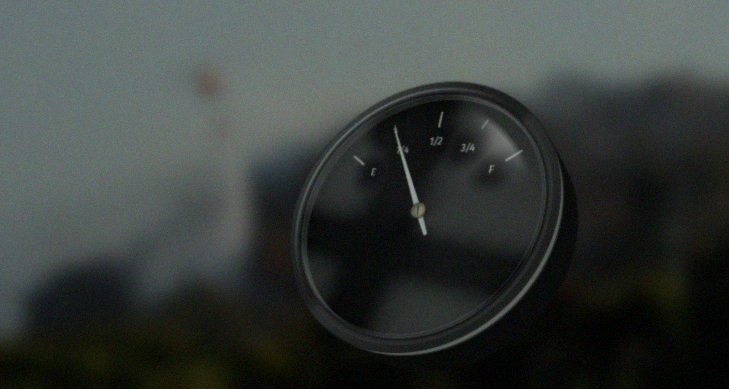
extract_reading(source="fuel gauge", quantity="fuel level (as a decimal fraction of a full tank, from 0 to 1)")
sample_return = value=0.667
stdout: value=0.25
